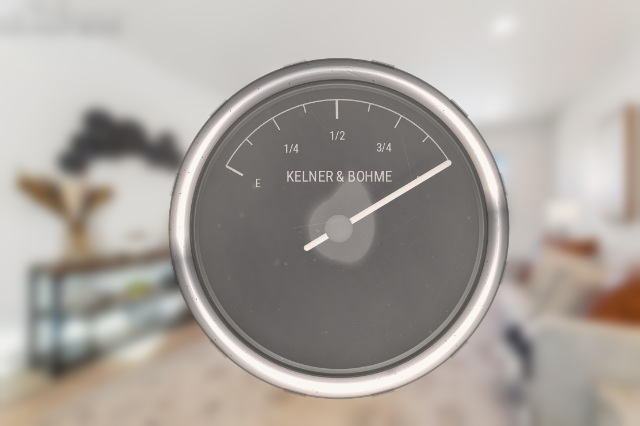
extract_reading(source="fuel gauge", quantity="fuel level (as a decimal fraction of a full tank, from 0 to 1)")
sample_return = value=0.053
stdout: value=1
